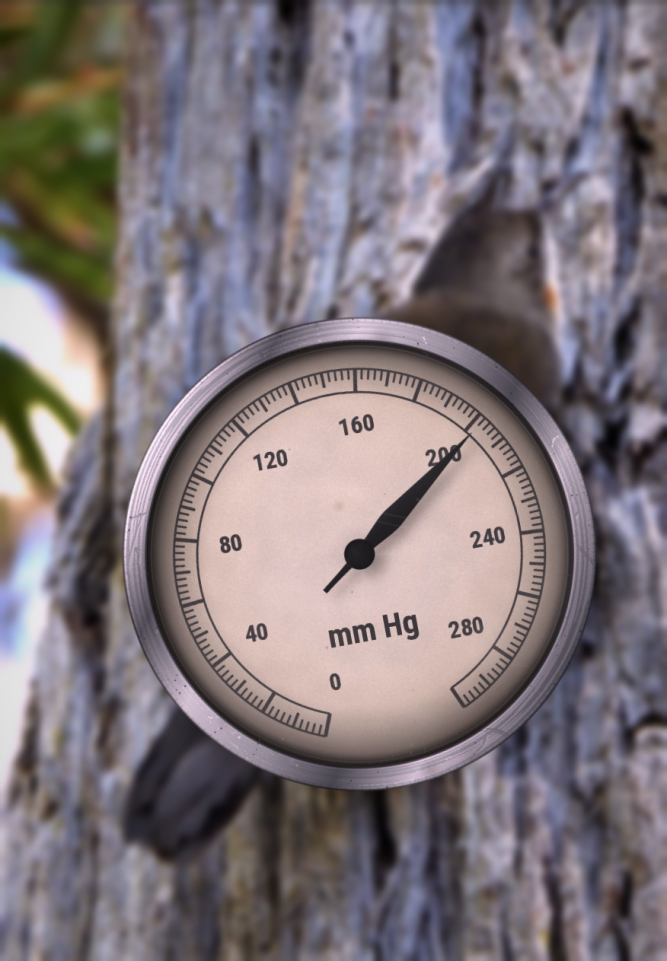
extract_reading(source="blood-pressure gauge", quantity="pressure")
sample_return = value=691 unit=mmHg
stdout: value=202 unit=mmHg
